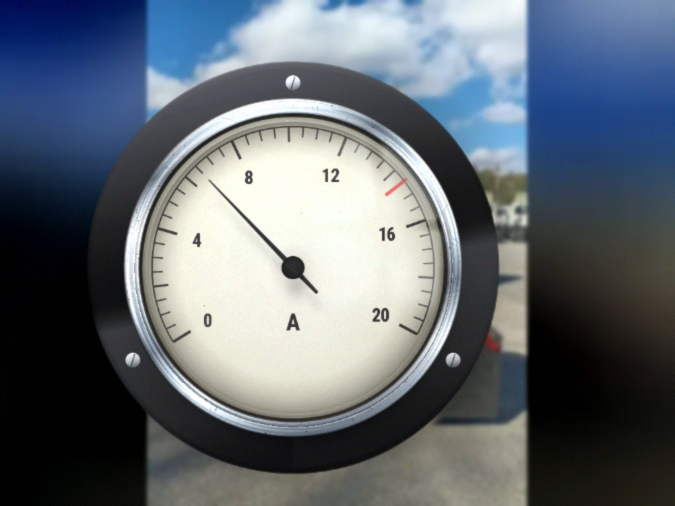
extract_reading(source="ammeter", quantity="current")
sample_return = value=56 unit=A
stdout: value=6.5 unit=A
